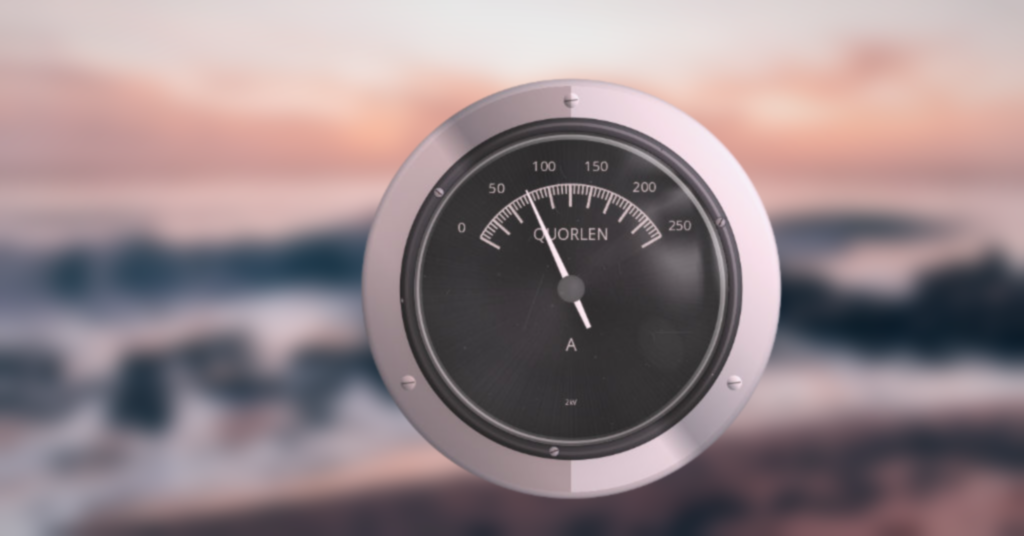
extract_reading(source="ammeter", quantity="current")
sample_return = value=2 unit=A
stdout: value=75 unit=A
